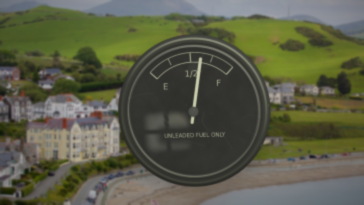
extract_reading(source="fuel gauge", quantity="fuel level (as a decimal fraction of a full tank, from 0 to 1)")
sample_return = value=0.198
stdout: value=0.625
